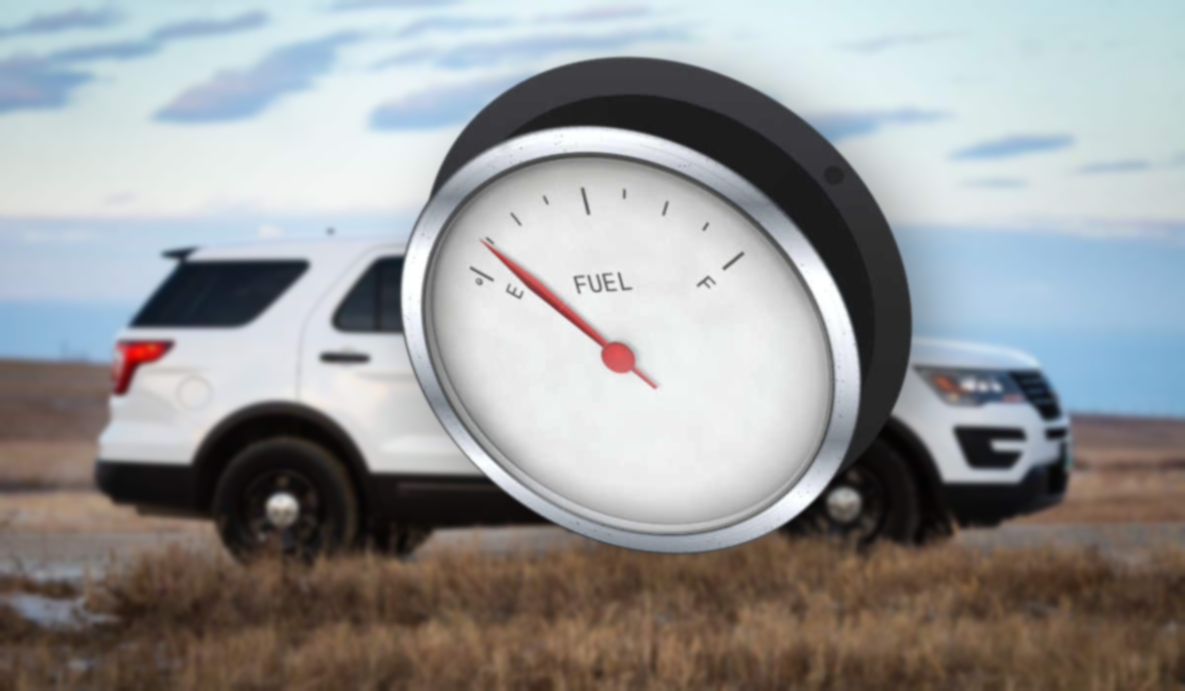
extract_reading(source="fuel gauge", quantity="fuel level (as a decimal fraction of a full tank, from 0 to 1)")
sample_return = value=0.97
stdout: value=0.125
